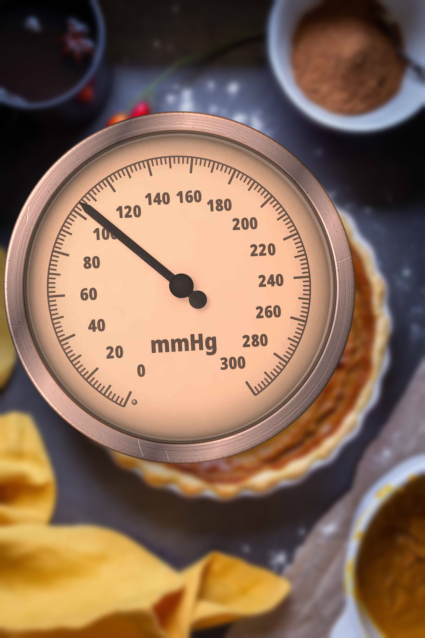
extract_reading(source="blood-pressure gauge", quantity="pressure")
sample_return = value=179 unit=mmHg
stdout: value=104 unit=mmHg
